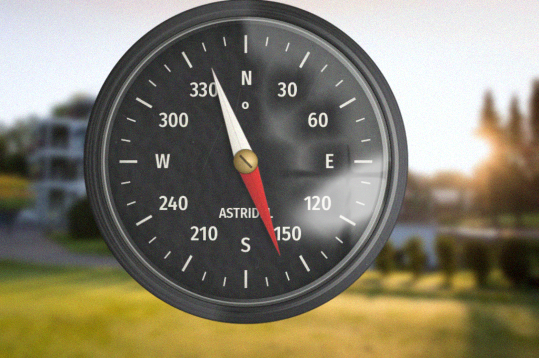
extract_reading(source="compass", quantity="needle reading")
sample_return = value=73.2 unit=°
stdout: value=160 unit=°
